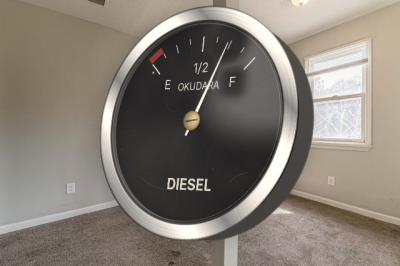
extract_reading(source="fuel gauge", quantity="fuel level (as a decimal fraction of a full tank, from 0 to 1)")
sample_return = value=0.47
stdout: value=0.75
